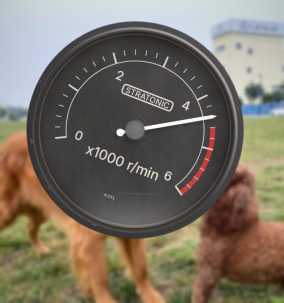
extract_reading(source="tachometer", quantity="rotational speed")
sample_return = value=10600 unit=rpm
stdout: value=4400 unit=rpm
